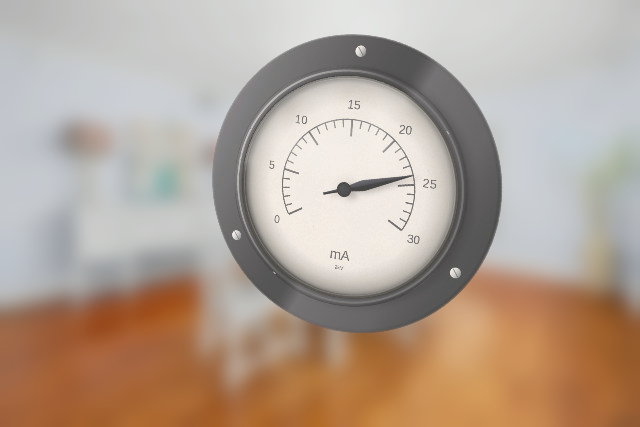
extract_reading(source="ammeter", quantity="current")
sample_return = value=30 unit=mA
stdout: value=24 unit=mA
